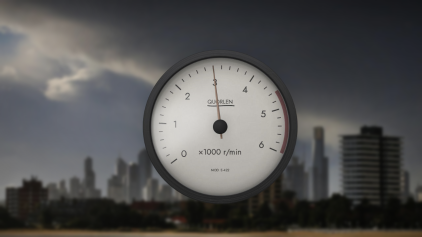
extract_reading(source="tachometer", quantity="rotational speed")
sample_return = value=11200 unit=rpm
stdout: value=3000 unit=rpm
